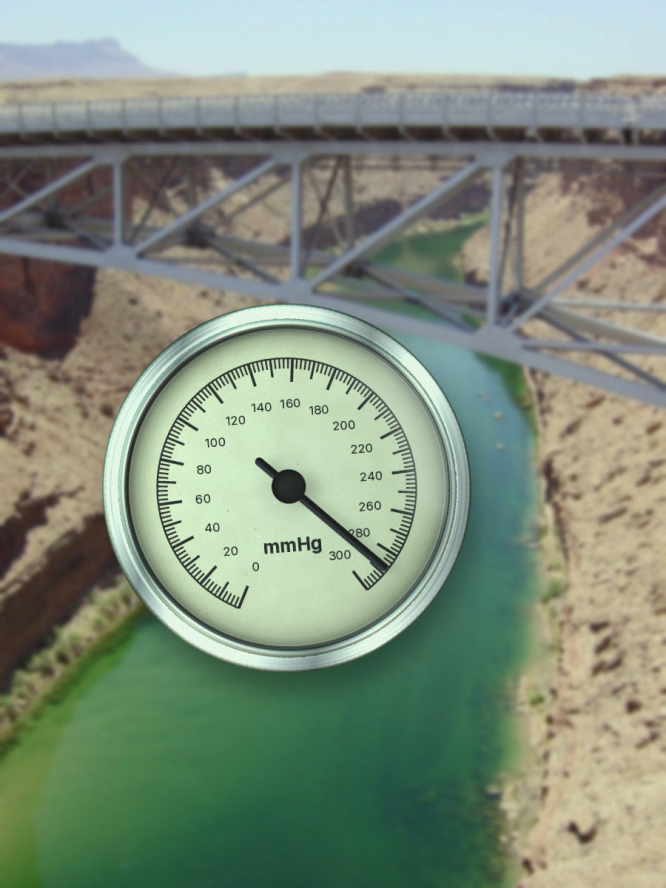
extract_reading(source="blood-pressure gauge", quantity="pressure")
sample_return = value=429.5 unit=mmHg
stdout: value=288 unit=mmHg
